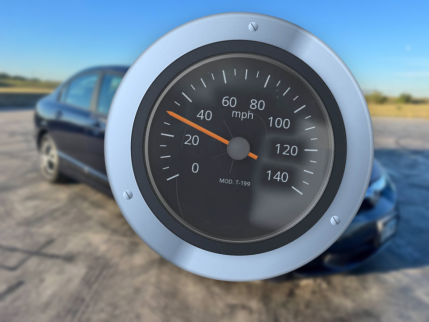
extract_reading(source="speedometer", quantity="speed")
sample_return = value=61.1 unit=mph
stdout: value=30 unit=mph
